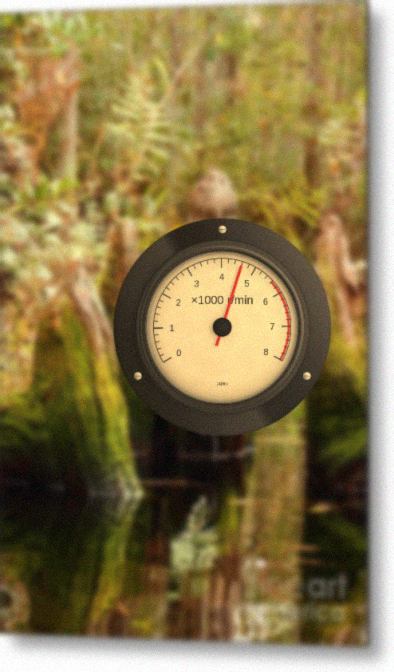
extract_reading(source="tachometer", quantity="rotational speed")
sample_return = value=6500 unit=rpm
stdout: value=4600 unit=rpm
